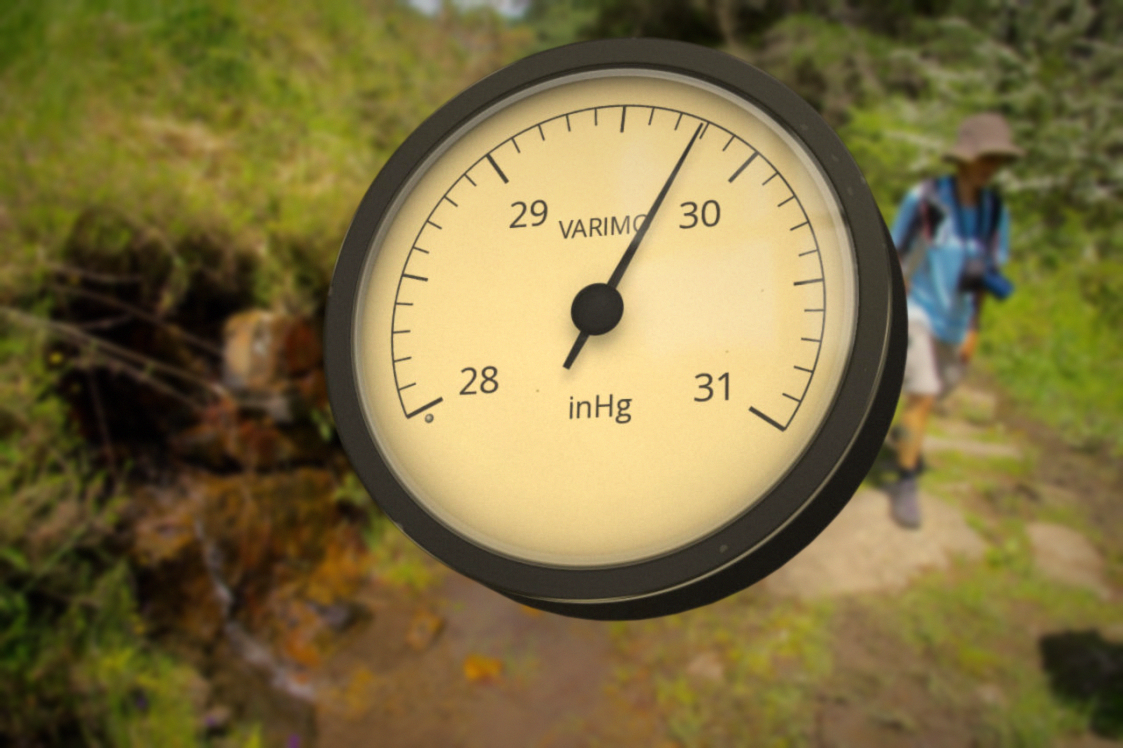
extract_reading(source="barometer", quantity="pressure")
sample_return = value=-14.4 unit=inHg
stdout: value=29.8 unit=inHg
